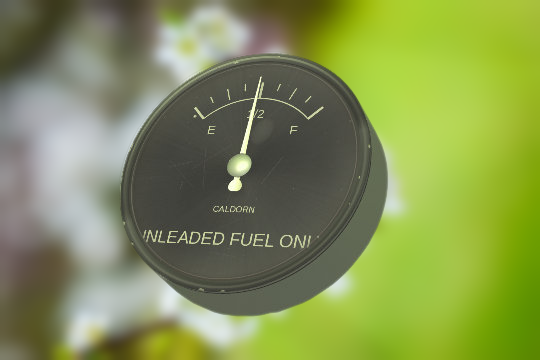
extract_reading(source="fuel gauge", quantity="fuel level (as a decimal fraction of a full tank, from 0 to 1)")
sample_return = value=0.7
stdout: value=0.5
